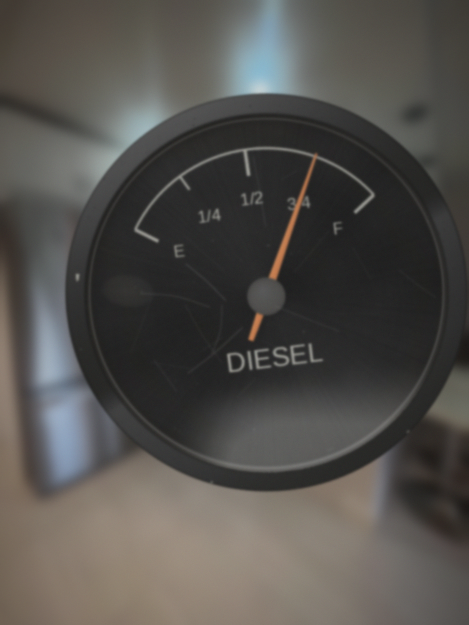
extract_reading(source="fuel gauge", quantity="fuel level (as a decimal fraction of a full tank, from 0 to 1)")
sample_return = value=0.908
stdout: value=0.75
